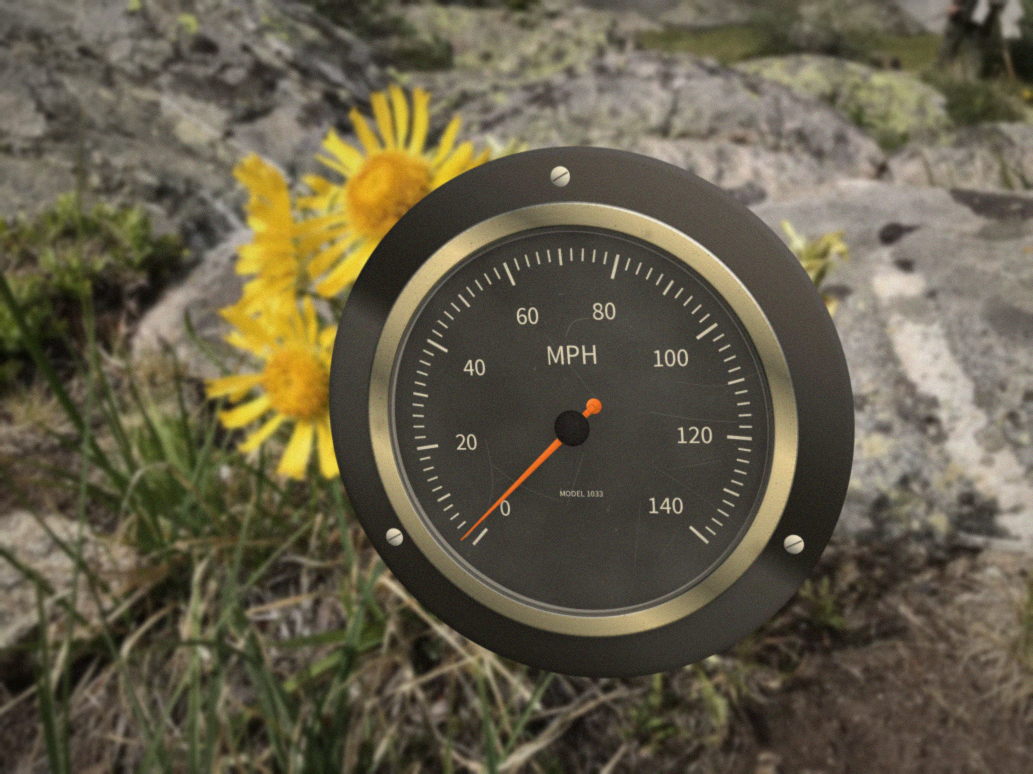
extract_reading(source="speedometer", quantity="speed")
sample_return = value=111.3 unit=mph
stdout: value=2 unit=mph
